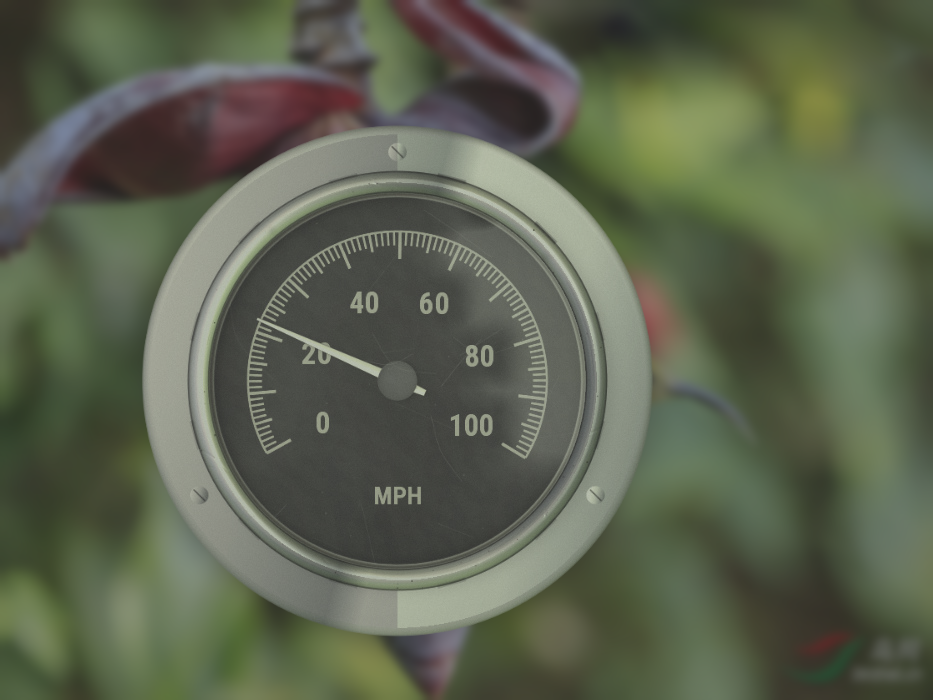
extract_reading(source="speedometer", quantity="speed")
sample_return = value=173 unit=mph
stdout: value=22 unit=mph
